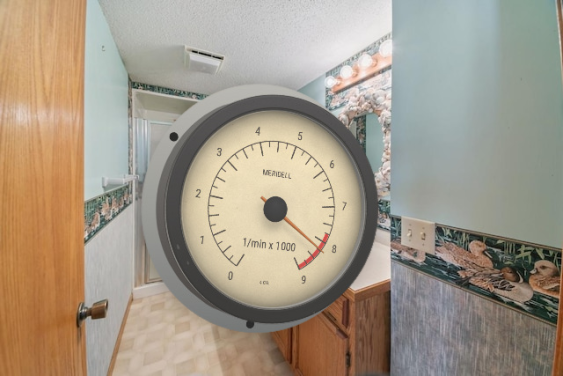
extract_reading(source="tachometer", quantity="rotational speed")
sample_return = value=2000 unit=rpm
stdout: value=8250 unit=rpm
